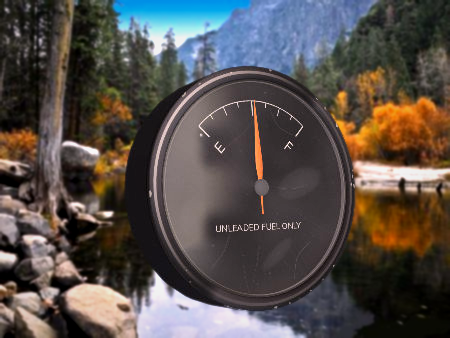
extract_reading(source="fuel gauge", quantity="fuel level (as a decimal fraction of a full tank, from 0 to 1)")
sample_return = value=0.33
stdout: value=0.5
